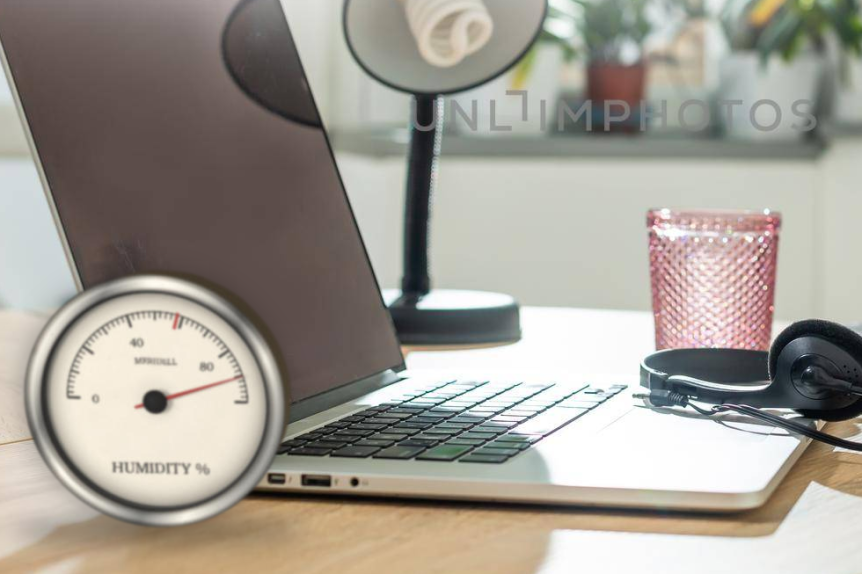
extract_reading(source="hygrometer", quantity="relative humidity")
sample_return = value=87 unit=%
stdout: value=90 unit=%
